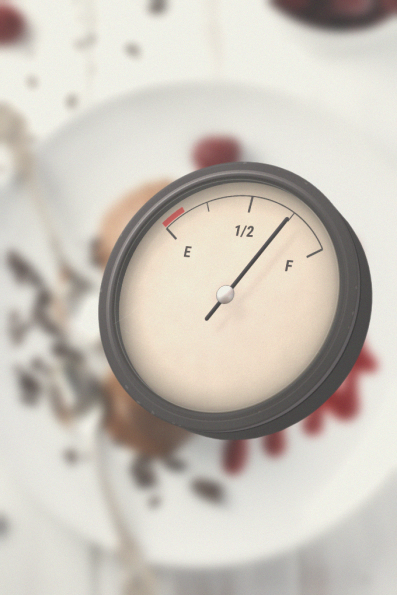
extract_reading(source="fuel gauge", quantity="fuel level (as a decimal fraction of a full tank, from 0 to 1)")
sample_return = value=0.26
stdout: value=0.75
